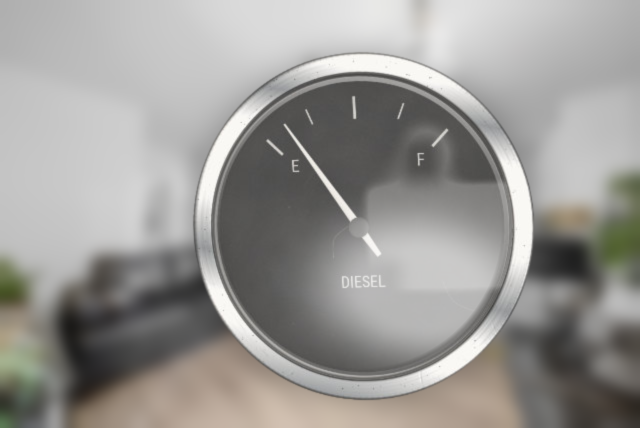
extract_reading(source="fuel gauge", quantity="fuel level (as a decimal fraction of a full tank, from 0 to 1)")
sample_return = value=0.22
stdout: value=0.125
